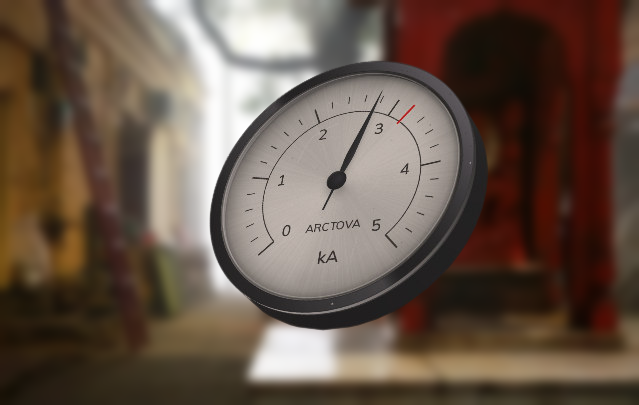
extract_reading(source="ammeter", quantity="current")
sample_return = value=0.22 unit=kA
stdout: value=2.8 unit=kA
